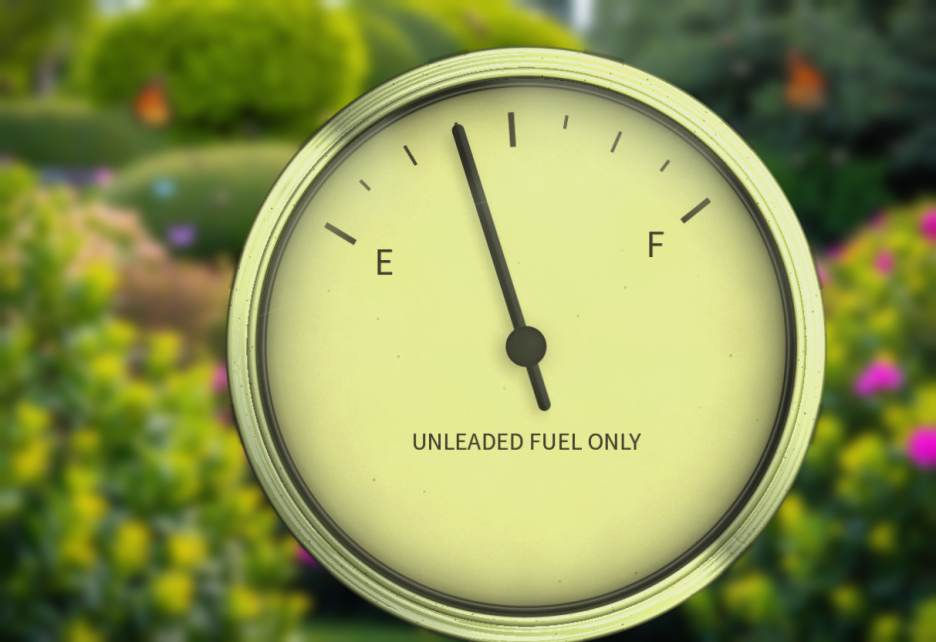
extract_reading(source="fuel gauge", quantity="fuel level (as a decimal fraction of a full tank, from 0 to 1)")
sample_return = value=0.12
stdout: value=0.375
